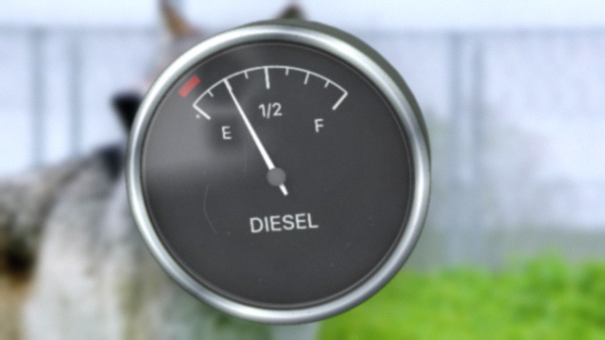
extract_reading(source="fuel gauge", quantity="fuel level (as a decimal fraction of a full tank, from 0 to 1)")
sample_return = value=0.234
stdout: value=0.25
